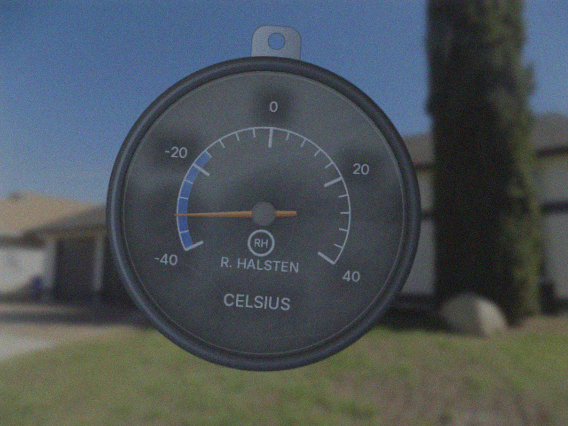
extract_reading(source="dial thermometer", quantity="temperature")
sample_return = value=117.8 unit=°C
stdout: value=-32 unit=°C
